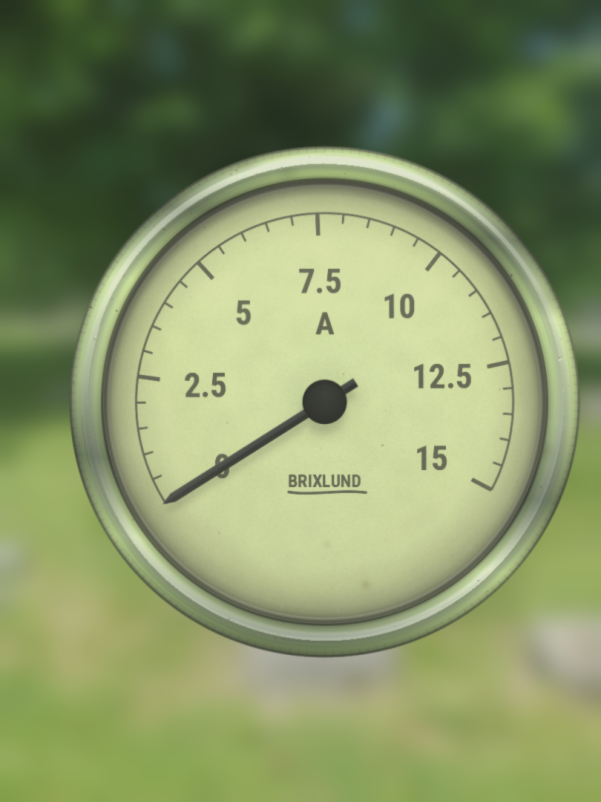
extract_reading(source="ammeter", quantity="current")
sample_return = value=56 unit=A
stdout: value=0 unit=A
